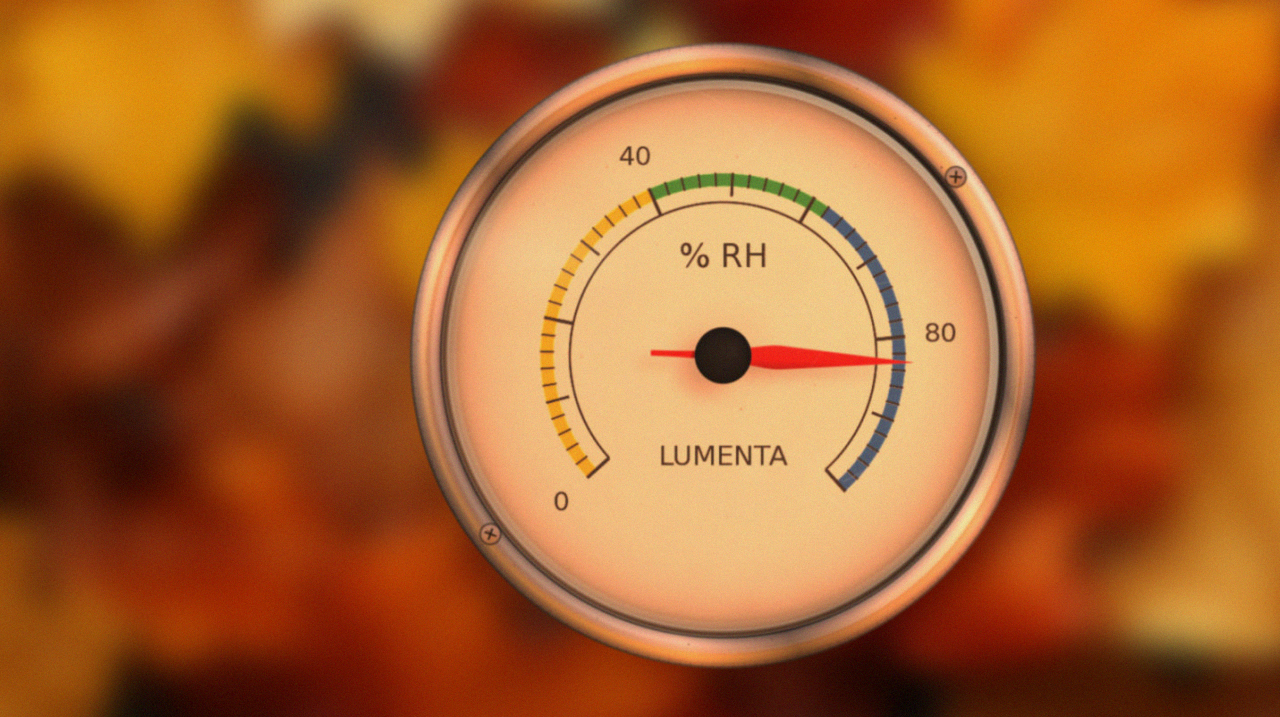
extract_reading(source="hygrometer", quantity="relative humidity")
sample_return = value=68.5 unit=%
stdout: value=83 unit=%
